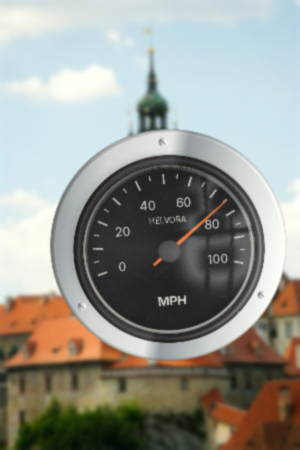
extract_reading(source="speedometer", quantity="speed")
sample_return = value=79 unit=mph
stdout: value=75 unit=mph
